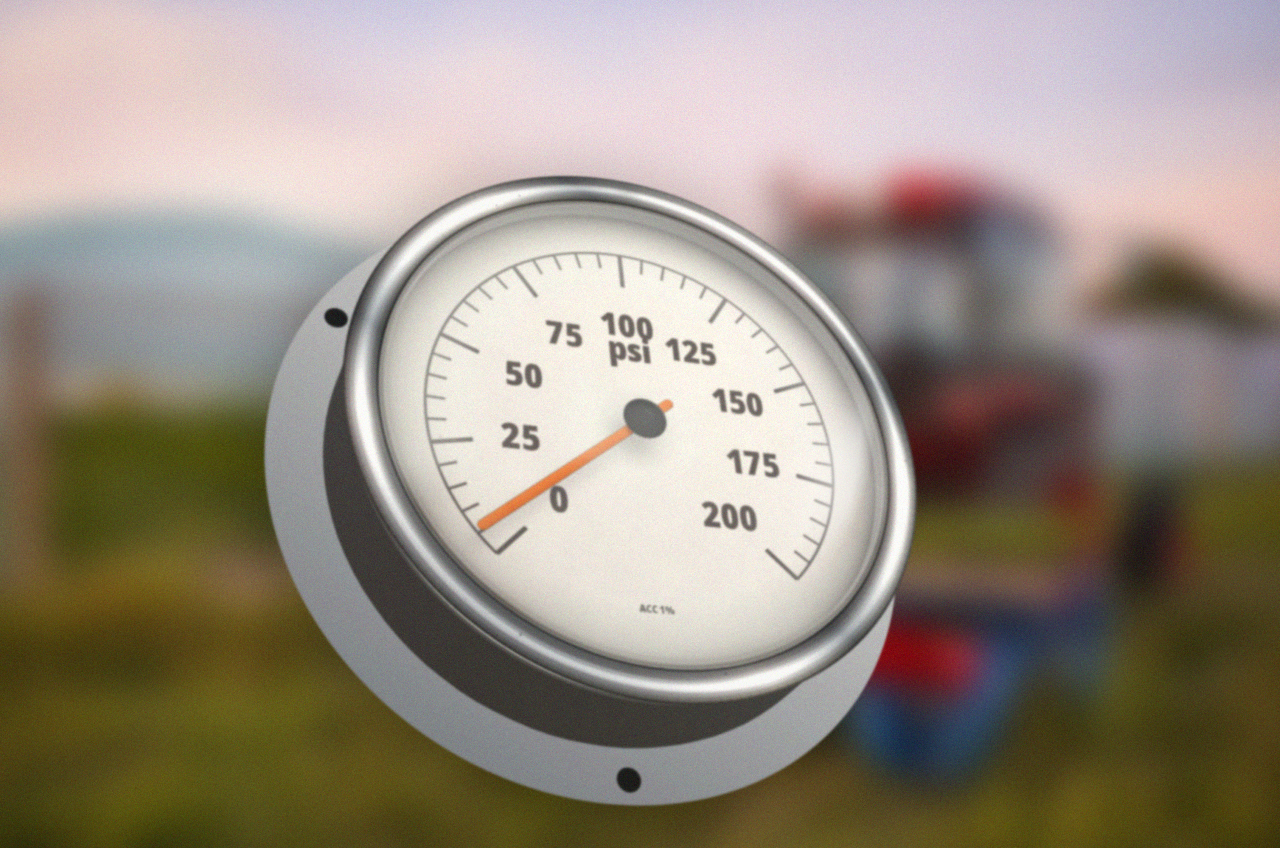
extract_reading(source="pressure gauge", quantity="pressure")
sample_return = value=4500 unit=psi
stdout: value=5 unit=psi
